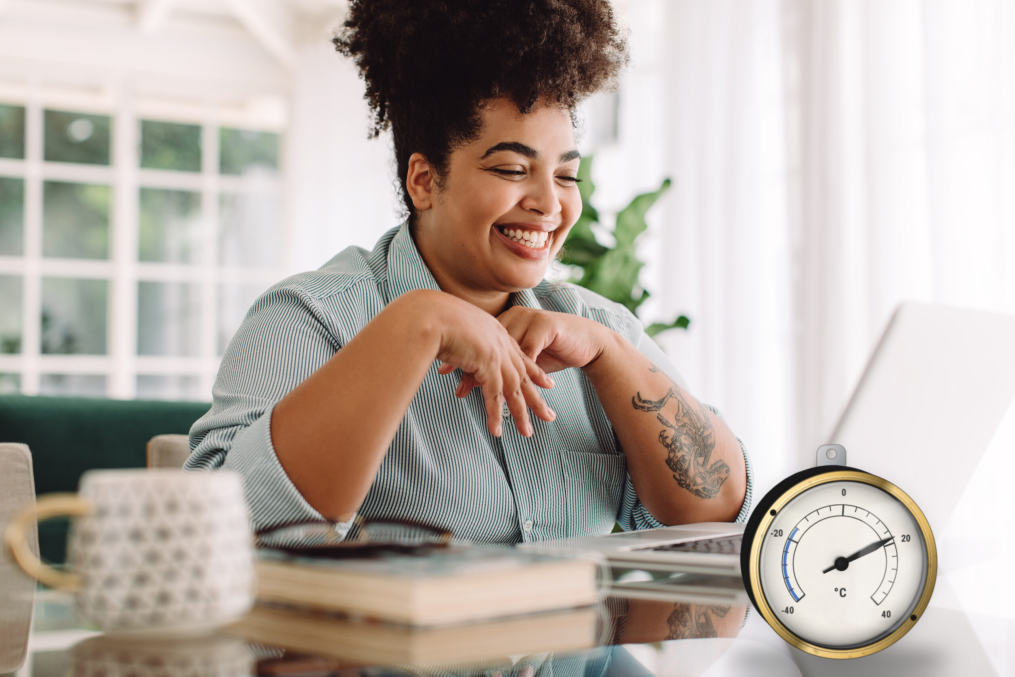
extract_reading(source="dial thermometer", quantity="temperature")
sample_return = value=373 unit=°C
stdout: value=18 unit=°C
